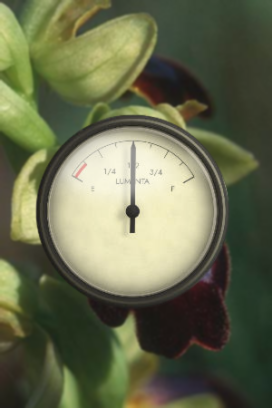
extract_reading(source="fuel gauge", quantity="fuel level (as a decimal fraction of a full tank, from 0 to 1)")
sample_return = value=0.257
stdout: value=0.5
